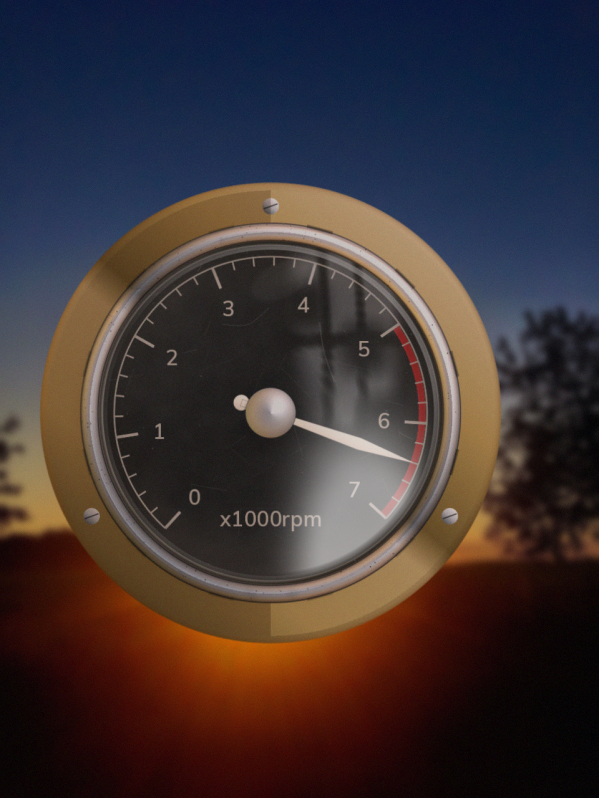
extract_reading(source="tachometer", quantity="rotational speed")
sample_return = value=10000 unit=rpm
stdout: value=6400 unit=rpm
